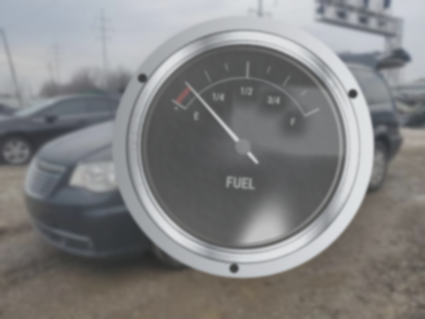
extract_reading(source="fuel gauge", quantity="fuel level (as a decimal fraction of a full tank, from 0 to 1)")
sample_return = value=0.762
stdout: value=0.125
